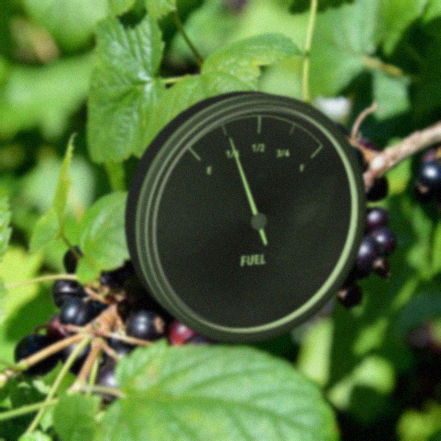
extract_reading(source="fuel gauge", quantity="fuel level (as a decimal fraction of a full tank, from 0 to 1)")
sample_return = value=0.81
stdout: value=0.25
